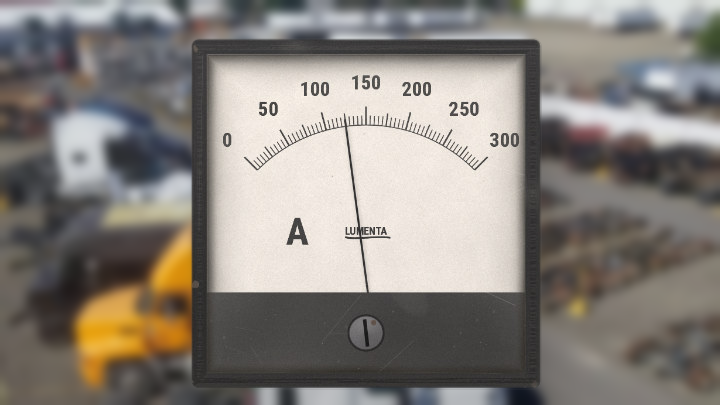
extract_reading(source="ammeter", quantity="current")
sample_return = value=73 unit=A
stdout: value=125 unit=A
